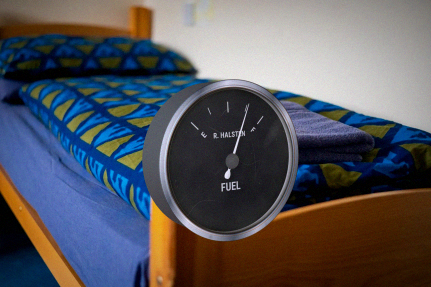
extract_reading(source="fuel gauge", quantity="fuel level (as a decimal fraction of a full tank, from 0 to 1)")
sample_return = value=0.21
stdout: value=0.75
